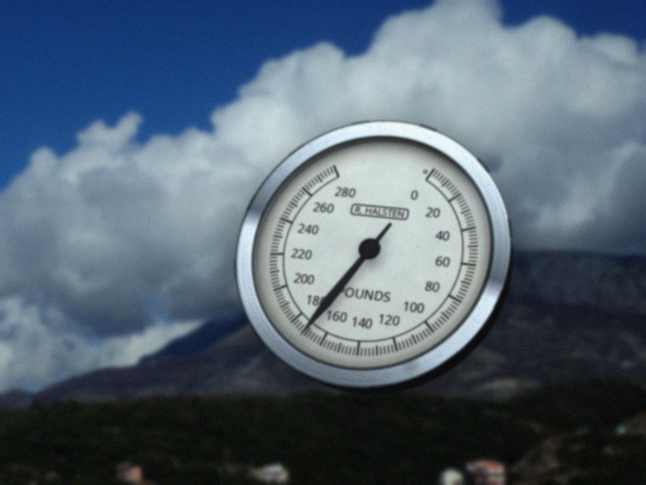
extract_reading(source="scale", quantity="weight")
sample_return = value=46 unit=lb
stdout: value=170 unit=lb
